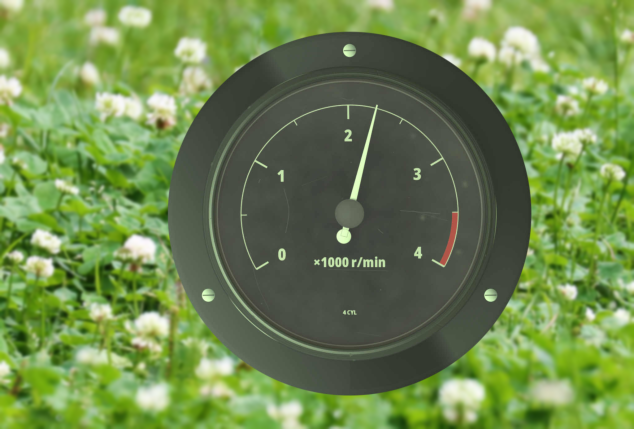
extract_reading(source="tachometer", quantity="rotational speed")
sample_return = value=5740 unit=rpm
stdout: value=2250 unit=rpm
